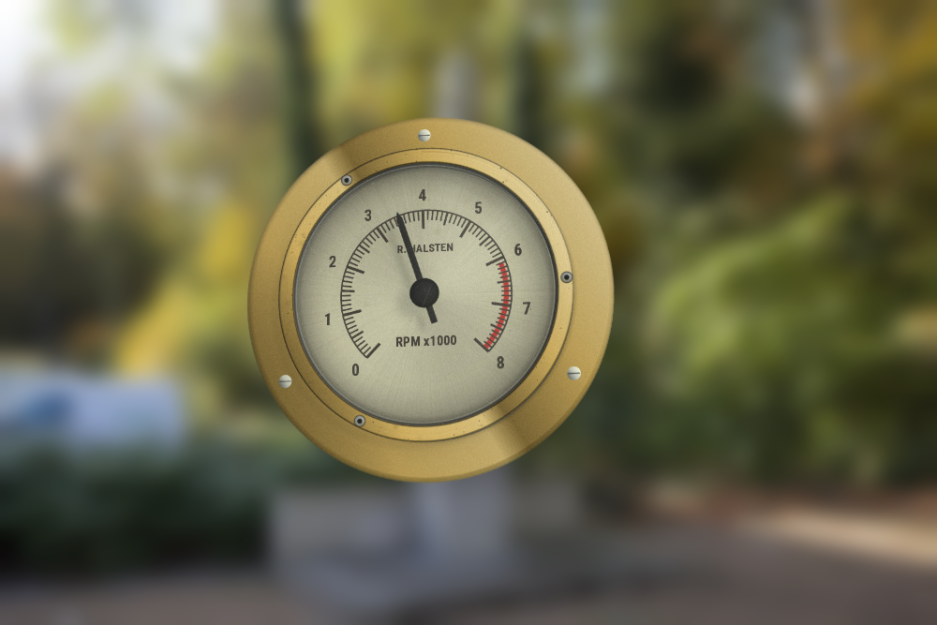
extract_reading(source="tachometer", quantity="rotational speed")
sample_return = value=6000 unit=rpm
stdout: value=3500 unit=rpm
